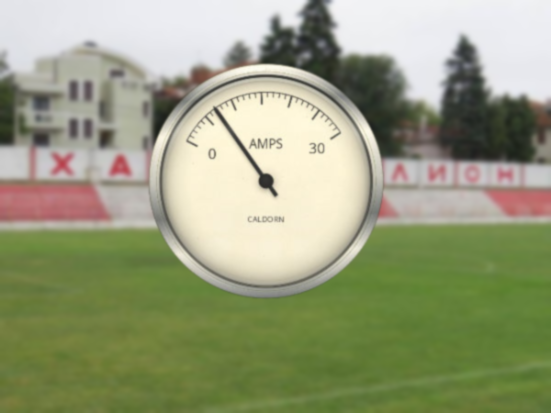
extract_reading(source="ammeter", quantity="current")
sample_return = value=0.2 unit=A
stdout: value=7 unit=A
